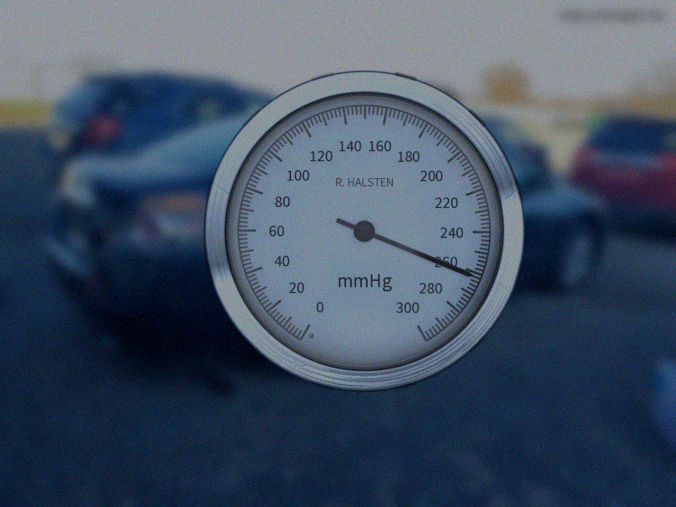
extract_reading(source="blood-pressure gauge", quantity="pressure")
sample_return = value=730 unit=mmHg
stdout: value=262 unit=mmHg
